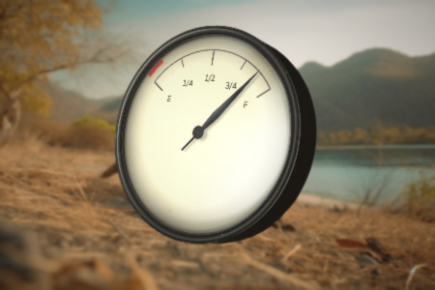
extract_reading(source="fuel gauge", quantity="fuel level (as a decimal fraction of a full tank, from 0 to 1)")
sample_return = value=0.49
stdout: value=0.875
